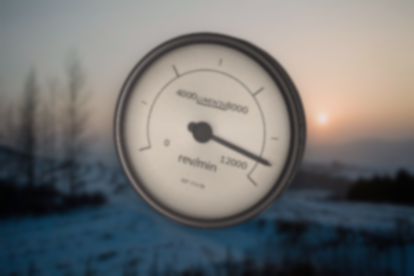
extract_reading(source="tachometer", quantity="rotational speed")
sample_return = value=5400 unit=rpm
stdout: value=11000 unit=rpm
